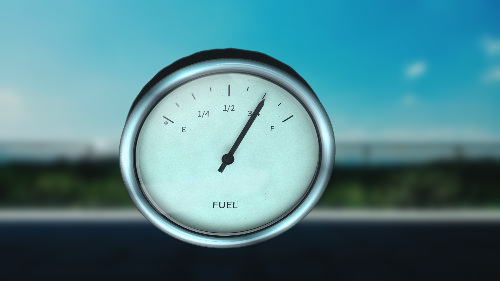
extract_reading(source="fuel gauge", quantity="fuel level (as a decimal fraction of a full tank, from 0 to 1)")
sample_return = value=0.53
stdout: value=0.75
